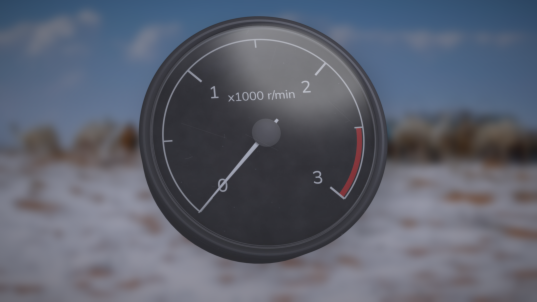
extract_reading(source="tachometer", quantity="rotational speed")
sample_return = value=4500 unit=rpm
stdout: value=0 unit=rpm
